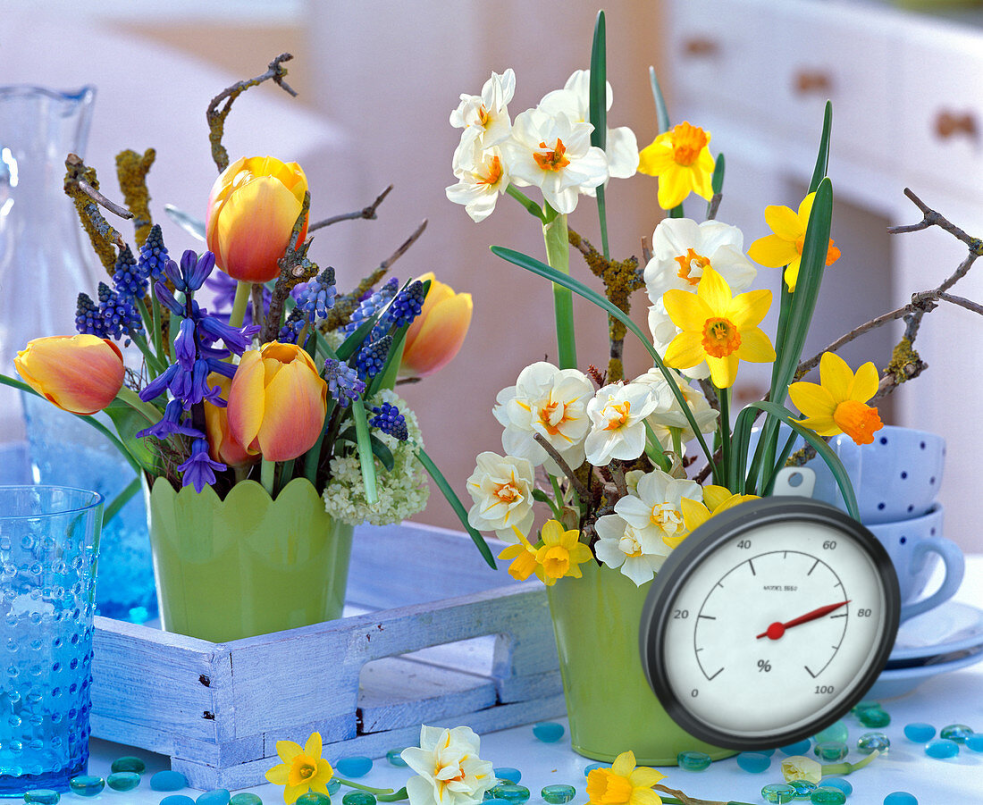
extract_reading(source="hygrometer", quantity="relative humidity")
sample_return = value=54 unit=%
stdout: value=75 unit=%
